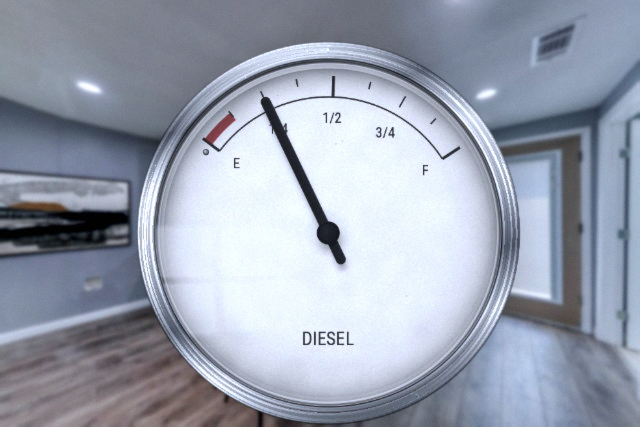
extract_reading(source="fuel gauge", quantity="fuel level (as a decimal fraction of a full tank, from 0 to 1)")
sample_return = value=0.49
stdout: value=0.25
